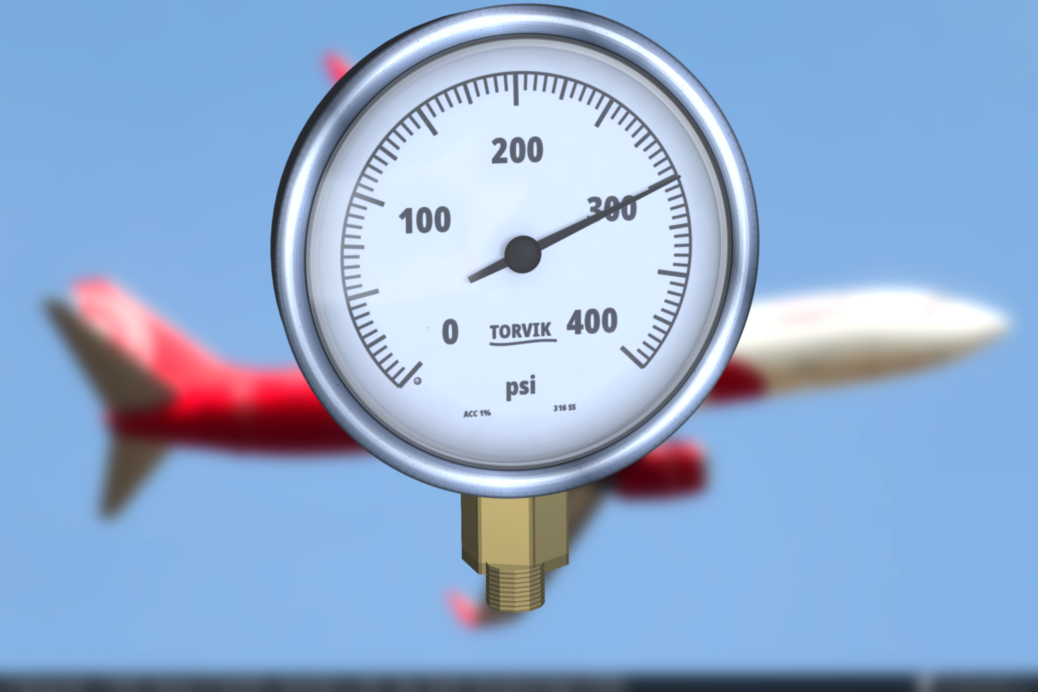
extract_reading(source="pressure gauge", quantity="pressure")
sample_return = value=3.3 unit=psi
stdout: value=300 unit=psi
